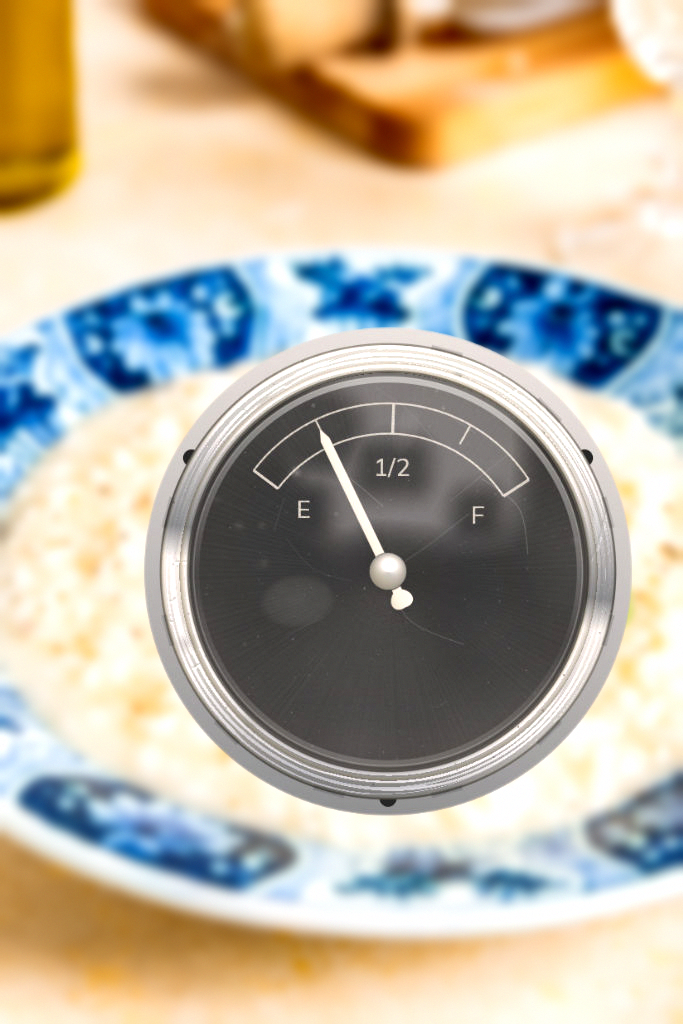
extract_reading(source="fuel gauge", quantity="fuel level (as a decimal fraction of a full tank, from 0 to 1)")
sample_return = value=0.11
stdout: value=0.25
